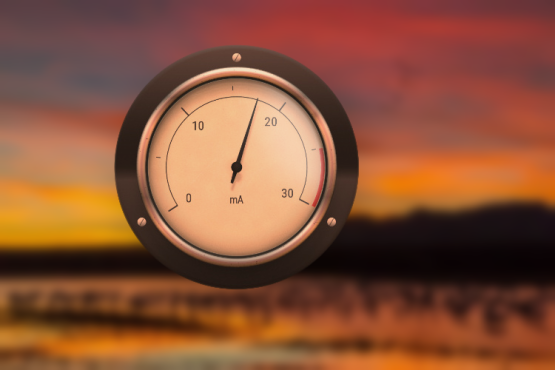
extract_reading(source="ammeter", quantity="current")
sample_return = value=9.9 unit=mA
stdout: value=17.5 unit=mA
